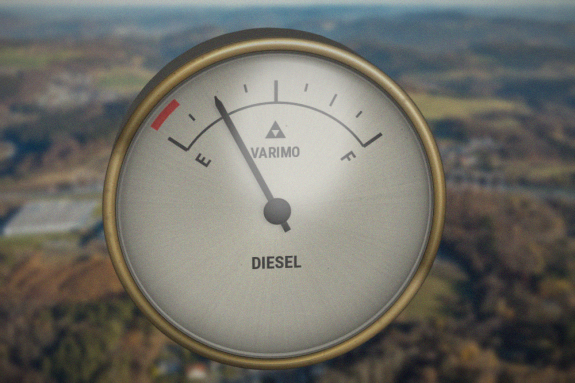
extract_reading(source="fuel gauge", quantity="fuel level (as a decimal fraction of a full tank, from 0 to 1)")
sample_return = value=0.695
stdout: value=0.25
